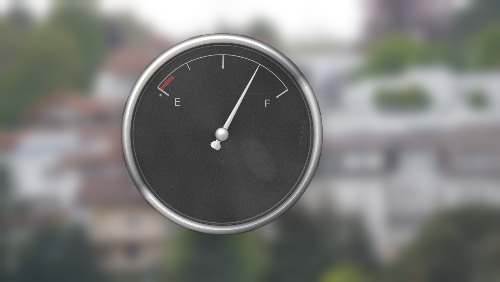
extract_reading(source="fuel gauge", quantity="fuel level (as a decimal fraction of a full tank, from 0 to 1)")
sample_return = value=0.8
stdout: value=0.75
